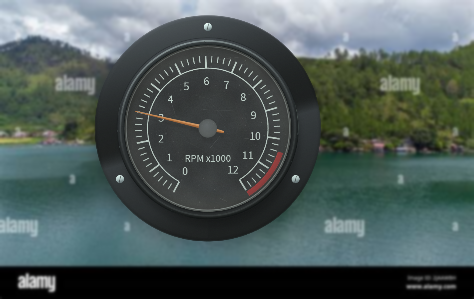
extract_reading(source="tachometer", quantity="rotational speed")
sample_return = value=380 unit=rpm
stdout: value=3000 unit=rpm
